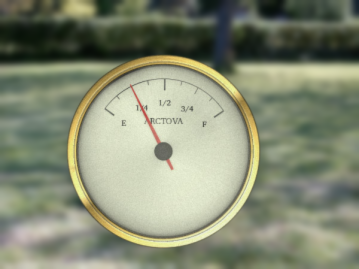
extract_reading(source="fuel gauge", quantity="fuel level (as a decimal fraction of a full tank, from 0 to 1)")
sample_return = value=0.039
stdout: value=0.25
